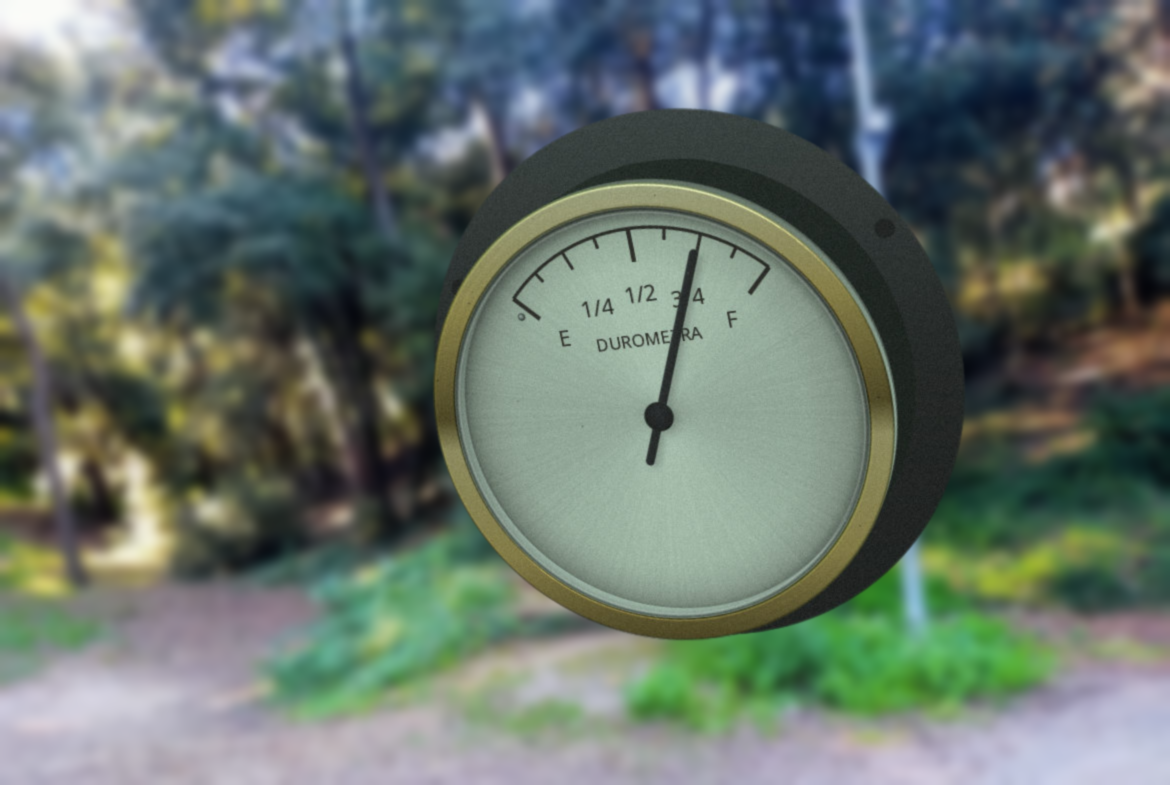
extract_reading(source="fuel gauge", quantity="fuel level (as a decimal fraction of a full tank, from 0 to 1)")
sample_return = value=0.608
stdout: value=0.75
